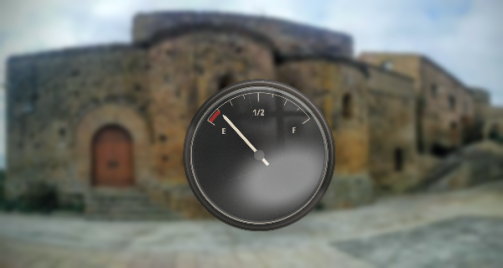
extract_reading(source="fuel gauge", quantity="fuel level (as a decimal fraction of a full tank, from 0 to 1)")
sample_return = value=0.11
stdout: value=0.125
